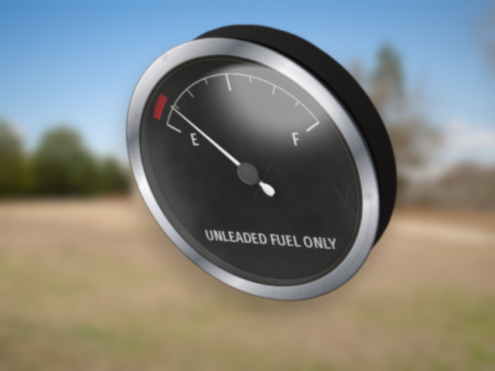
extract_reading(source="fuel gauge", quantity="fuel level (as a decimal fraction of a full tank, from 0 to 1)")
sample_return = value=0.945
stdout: value=0.125
